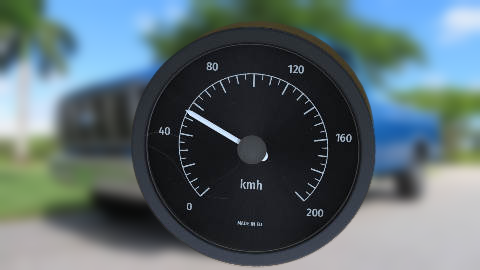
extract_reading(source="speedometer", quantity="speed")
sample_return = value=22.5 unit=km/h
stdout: value=55 unit=km/h
